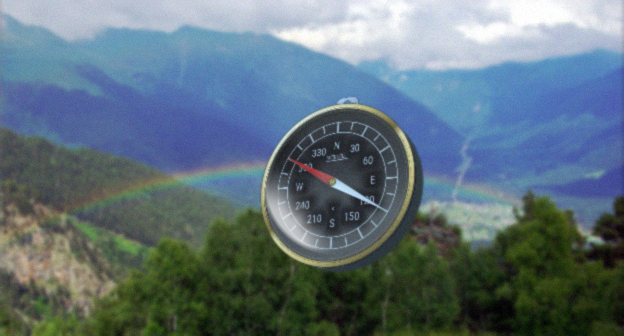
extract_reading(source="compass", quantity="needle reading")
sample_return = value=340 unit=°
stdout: value=300 unit=°
